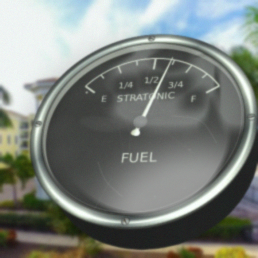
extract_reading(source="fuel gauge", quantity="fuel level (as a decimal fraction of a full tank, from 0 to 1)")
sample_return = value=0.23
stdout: value=0.625
